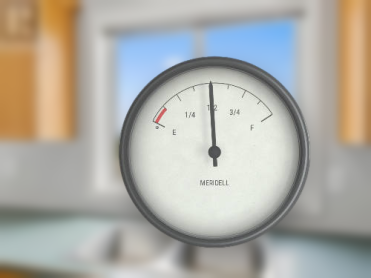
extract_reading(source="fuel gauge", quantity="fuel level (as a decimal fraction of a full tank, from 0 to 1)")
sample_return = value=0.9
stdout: value=0.5
